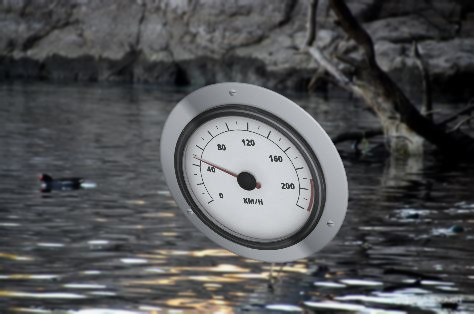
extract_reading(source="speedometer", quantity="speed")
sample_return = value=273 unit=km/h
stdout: value=50 unit=km/h
